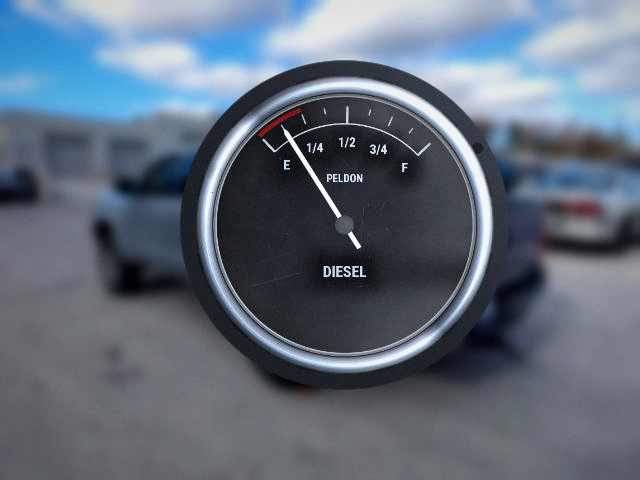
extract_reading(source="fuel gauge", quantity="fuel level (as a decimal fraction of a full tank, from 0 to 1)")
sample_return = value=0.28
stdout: value=0.125
